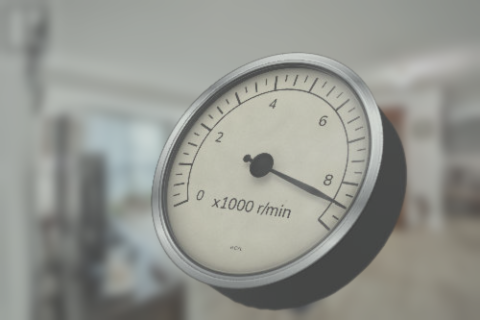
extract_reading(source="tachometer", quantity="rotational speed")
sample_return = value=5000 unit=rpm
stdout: value=8500 unit=rpm
